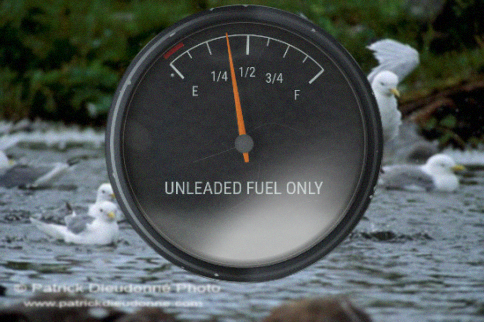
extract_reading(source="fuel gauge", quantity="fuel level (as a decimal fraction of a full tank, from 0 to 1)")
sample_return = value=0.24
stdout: value=0.375
